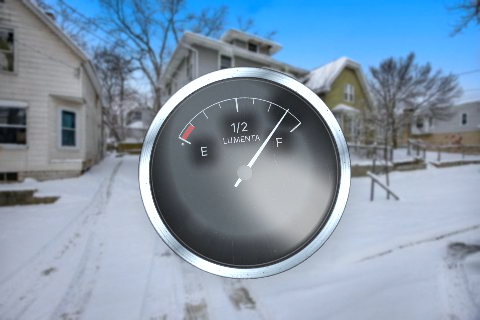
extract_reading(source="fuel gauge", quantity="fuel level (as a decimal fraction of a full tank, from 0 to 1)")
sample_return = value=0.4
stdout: value=0.875
